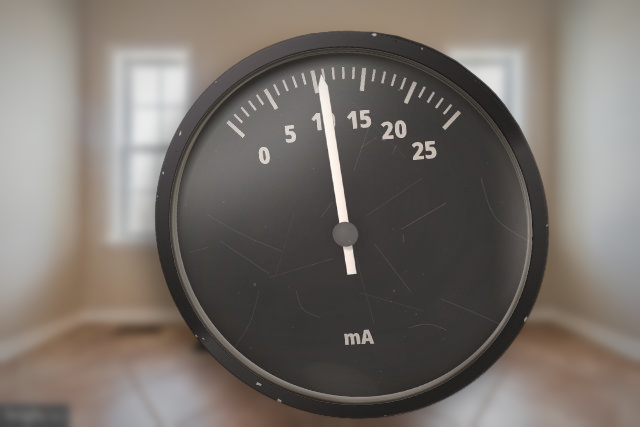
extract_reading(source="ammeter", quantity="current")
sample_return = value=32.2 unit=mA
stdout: value=11 unit=mA
